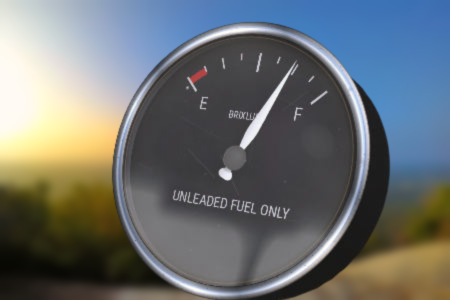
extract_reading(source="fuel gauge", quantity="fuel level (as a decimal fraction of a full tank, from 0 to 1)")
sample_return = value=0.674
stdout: value=0.75
